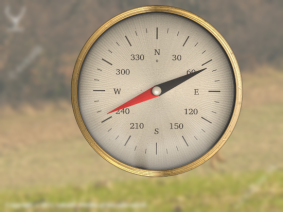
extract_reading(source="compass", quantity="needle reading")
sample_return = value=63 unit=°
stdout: value=245 unit=°
